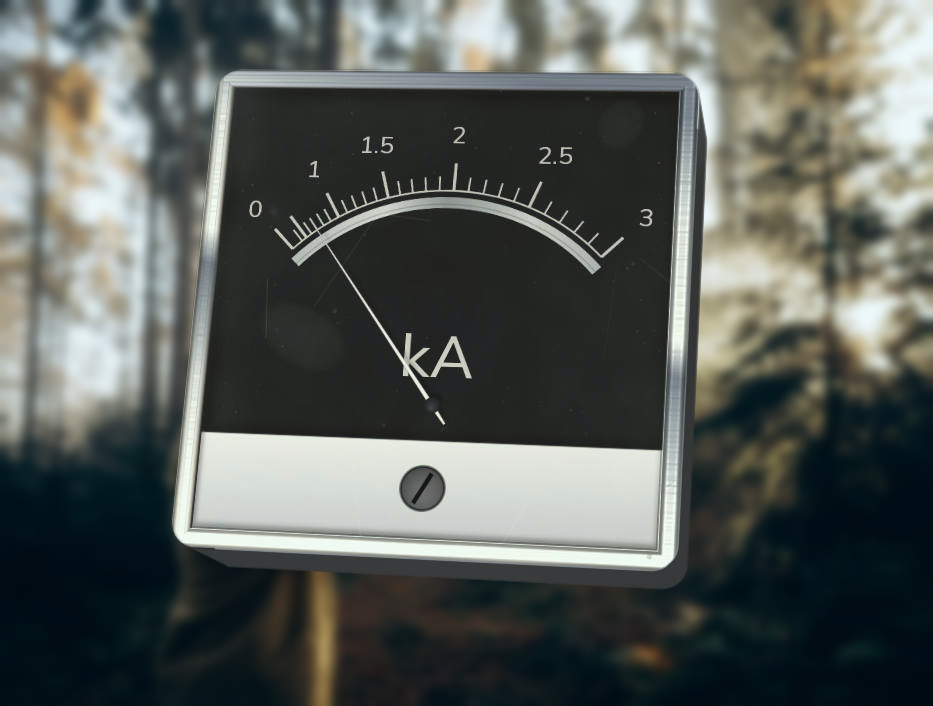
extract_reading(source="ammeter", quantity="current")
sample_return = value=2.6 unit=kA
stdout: value=0.7 unit=kA
